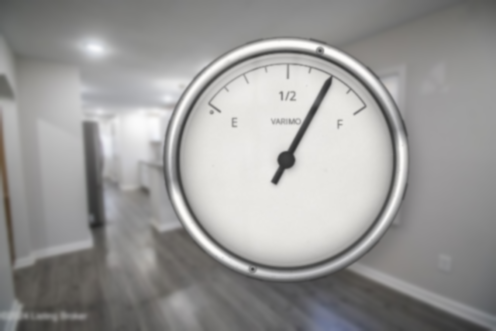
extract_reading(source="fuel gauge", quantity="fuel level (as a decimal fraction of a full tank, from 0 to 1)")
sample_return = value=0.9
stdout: value=0.75
